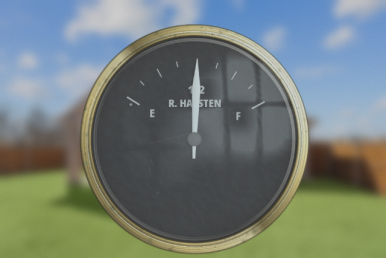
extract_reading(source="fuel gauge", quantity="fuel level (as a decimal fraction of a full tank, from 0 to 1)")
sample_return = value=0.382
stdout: value=0.5
